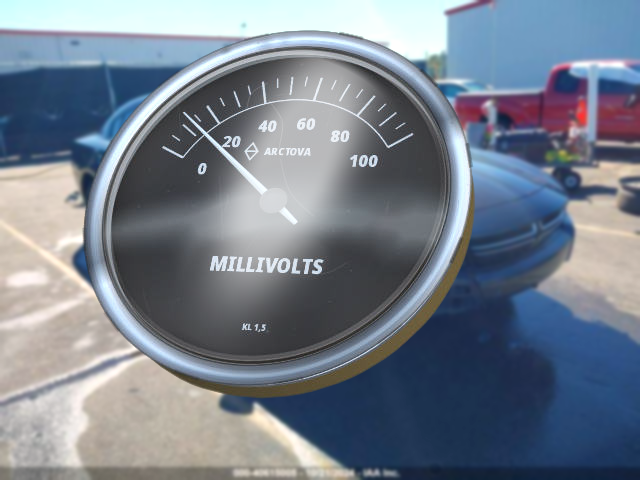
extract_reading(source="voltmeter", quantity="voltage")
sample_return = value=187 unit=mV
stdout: value=12.5 unit=mV
